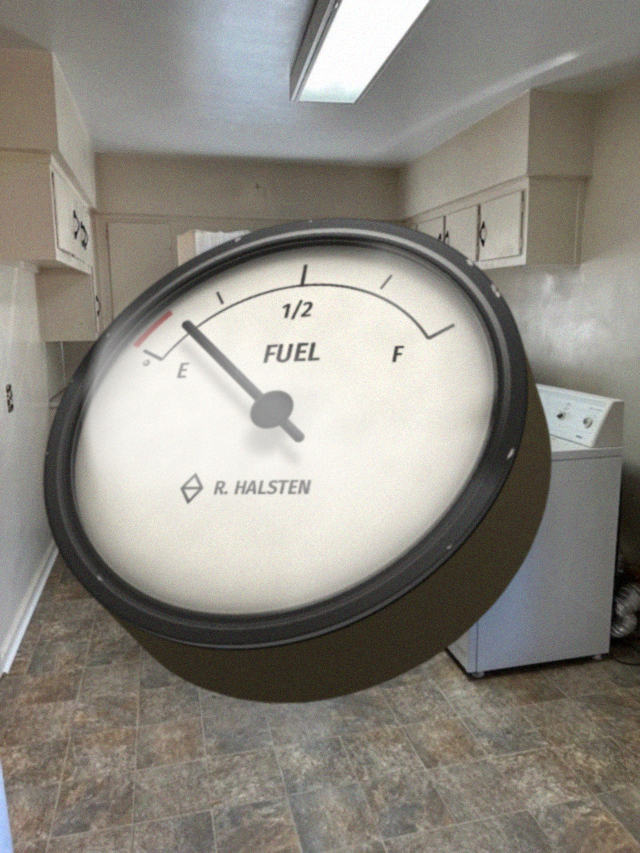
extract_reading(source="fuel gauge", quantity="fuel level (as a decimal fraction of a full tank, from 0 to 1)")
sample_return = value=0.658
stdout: value=0.125
